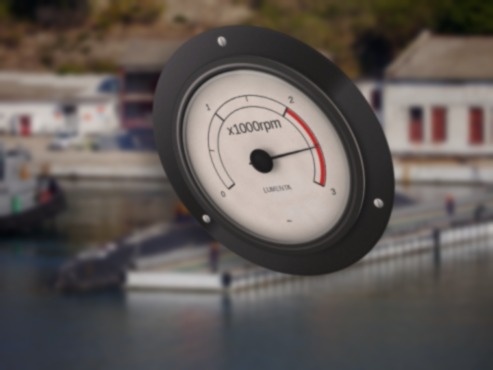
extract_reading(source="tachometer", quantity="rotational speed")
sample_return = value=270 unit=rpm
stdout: value=2500 unit=rpm
